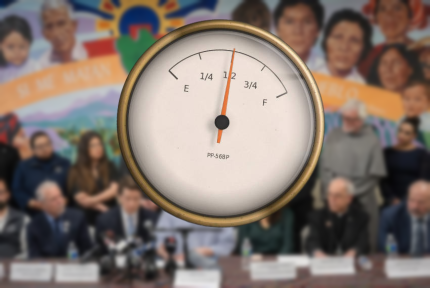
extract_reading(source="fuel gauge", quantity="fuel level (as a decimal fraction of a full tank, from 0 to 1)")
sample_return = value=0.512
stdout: value=0.5
